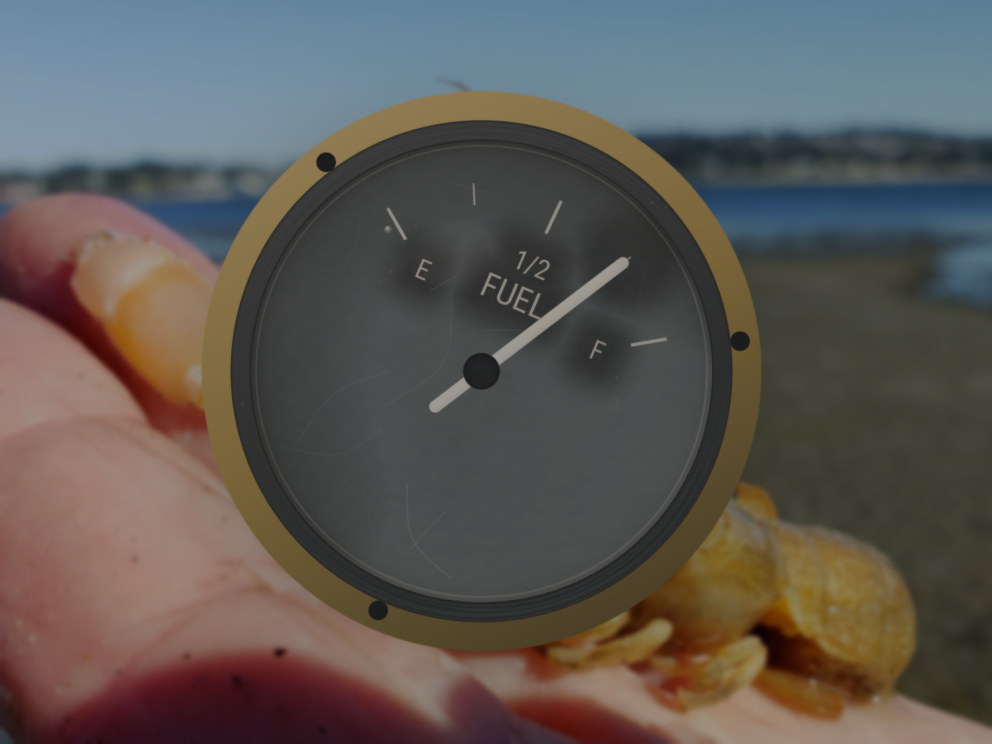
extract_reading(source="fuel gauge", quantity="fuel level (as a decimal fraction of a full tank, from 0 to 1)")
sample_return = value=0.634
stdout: value=0.75
